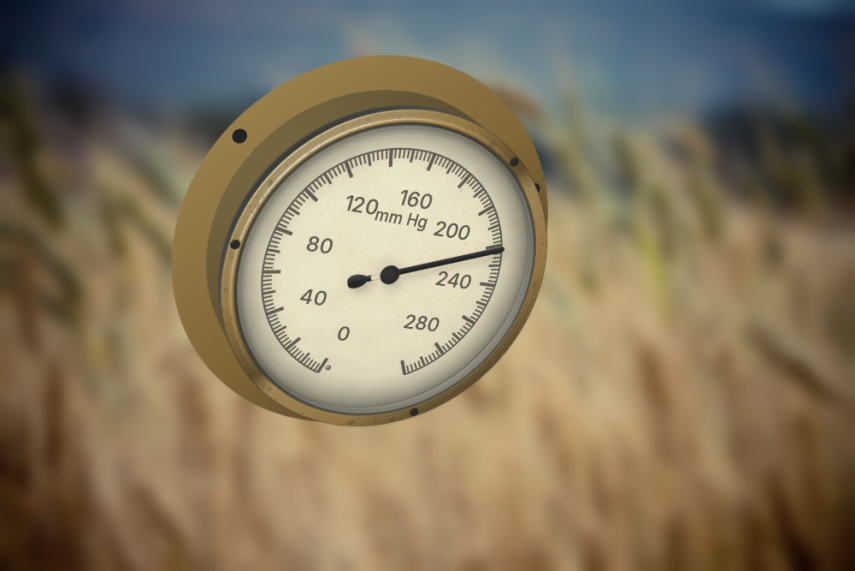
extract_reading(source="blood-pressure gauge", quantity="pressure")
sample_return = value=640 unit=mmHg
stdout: value=220 unit=mmHg
